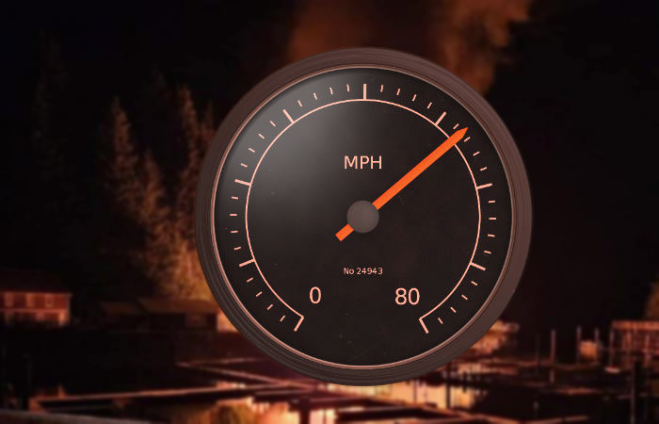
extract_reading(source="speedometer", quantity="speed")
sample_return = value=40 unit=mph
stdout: value=53 unit=mph
